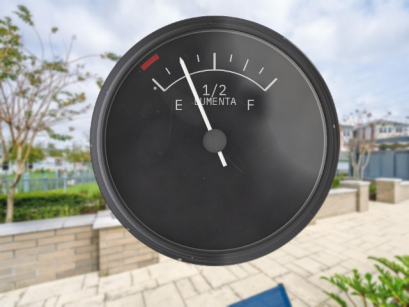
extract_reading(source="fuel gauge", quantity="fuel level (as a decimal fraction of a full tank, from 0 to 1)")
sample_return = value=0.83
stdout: value=0.25
